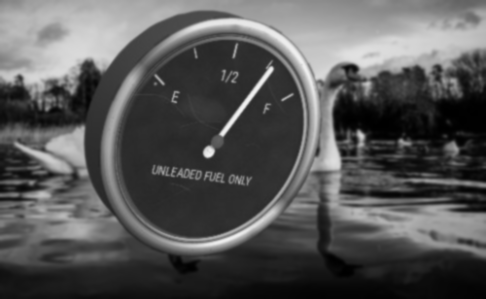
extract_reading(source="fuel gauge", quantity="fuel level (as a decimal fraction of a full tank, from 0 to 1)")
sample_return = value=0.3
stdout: value=0.75
